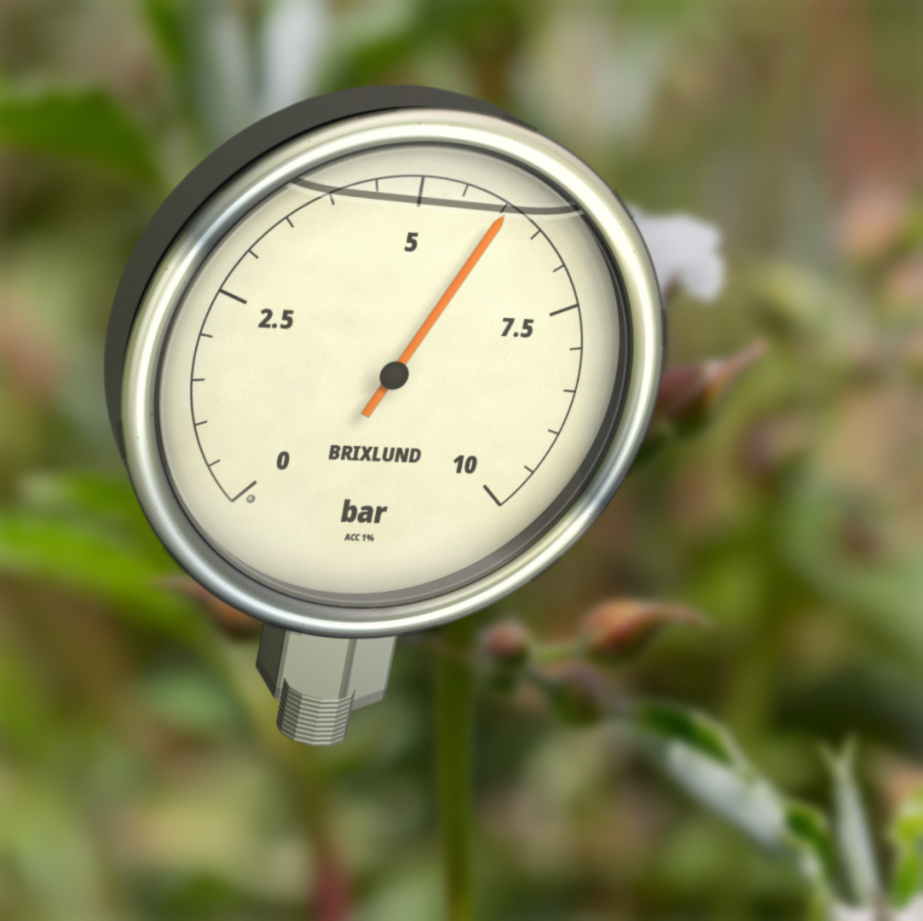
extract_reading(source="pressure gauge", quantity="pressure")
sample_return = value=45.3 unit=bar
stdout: value=6 unit=bar
